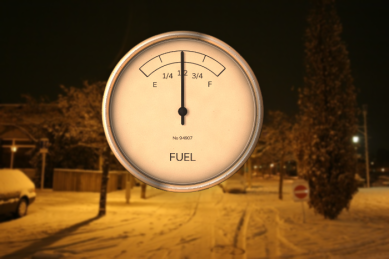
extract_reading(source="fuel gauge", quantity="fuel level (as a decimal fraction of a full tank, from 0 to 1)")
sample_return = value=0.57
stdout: value=0.5
